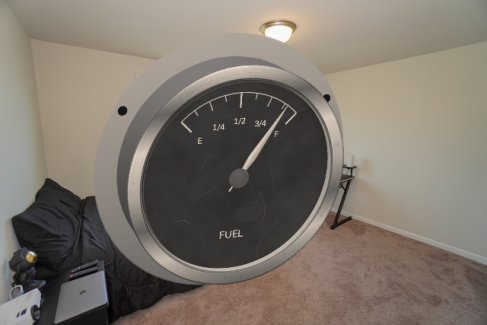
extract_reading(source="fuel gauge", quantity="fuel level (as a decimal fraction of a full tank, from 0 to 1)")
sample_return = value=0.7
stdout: value=0.875
